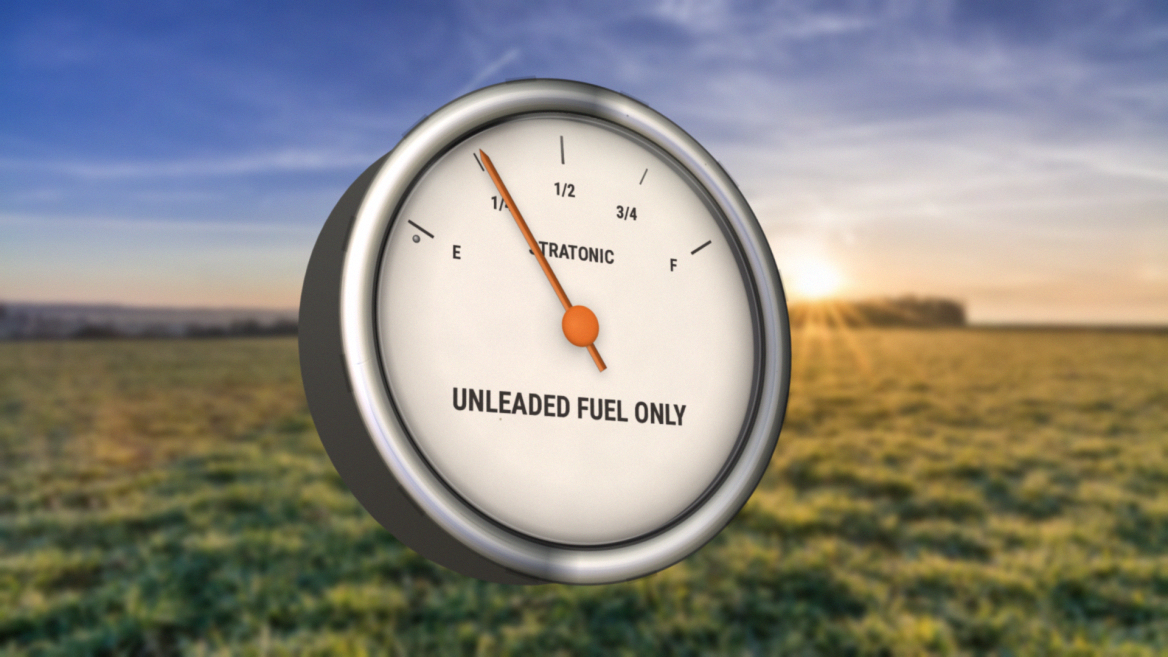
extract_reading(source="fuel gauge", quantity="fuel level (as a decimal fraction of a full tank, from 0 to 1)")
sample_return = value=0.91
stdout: value=0.25
